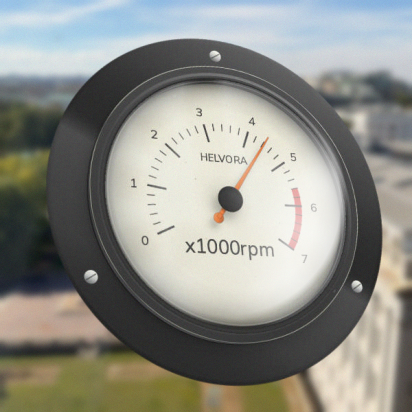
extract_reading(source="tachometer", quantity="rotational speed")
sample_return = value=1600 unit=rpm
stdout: value=4400 unit=rpm
